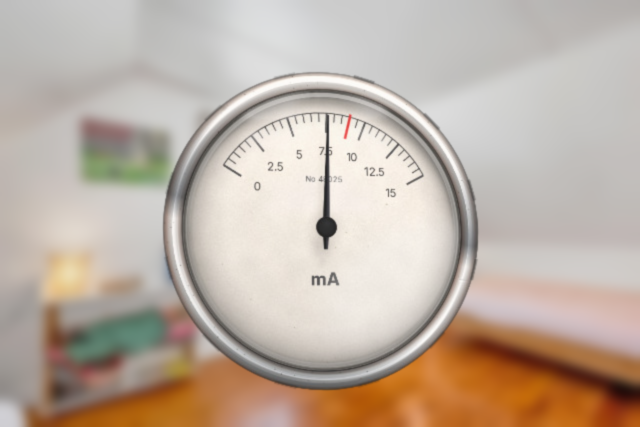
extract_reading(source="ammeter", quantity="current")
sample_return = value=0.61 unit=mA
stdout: value=7.5 unit=mA
